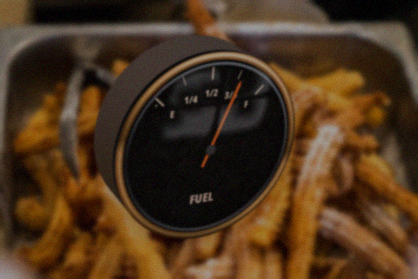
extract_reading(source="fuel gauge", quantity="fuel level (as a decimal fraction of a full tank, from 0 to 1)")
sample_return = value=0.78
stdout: value=0.75
